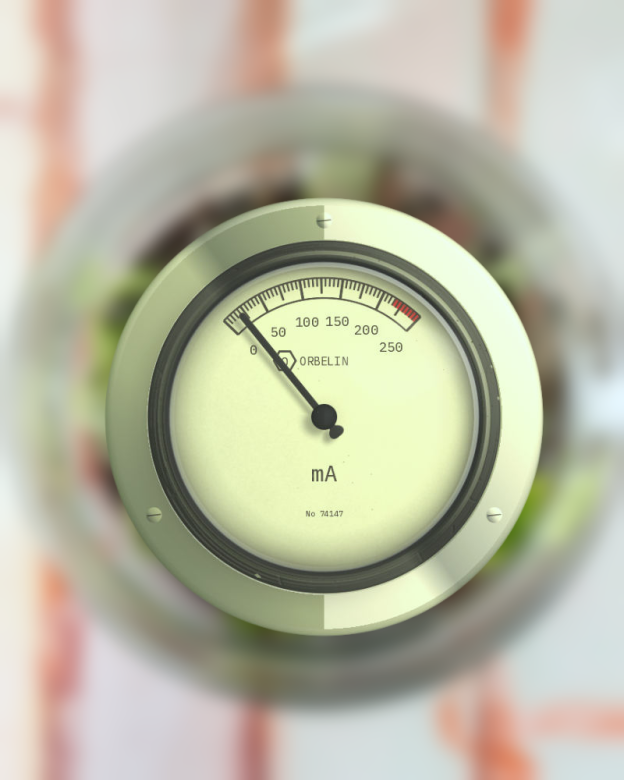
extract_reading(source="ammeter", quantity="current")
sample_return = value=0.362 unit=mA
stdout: value=20 unit=mA
